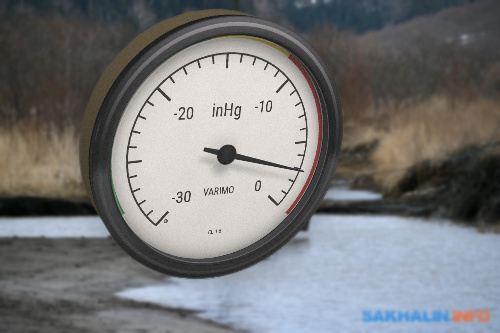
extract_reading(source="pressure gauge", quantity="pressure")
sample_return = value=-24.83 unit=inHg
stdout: value=-3 unit=inHg
